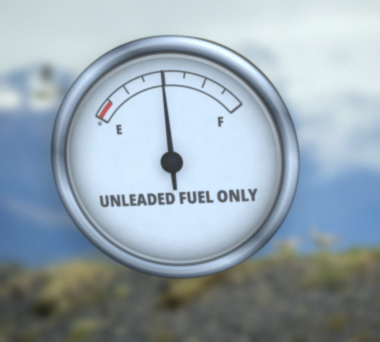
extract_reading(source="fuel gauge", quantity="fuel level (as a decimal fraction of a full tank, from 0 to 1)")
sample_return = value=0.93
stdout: value=0.5
